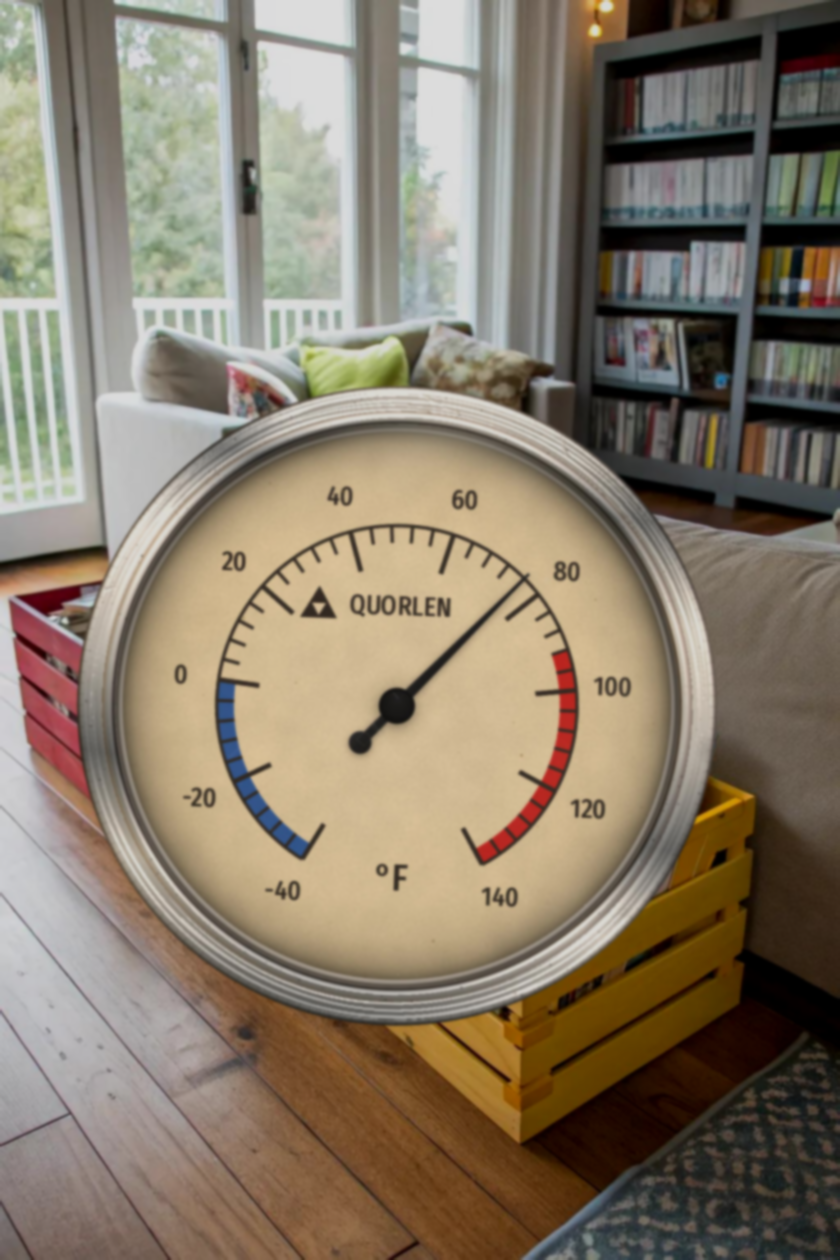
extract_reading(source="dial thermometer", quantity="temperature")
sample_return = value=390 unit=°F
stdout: value=76 unit=°F
